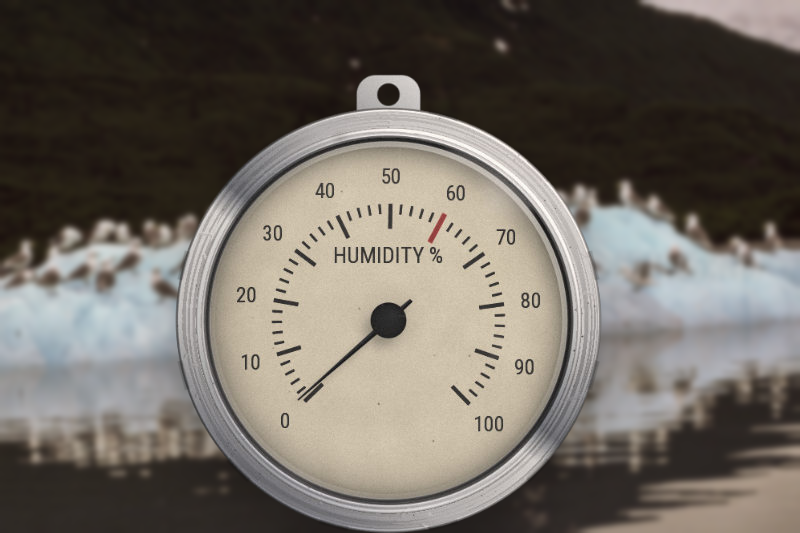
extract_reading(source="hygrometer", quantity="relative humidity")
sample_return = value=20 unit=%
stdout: value=1 unit=%
